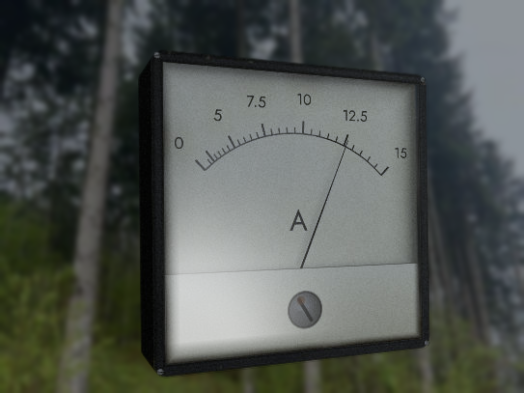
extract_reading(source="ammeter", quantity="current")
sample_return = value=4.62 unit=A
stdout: value=12.5 unit=A
